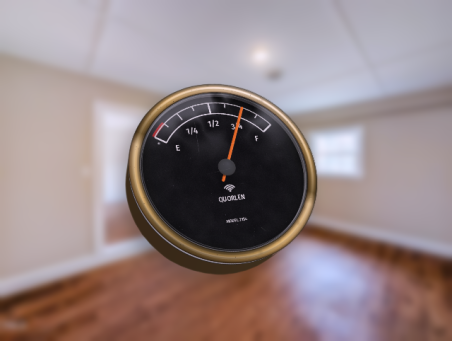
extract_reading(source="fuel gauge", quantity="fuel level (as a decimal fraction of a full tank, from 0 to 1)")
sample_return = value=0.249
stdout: value=0.75
